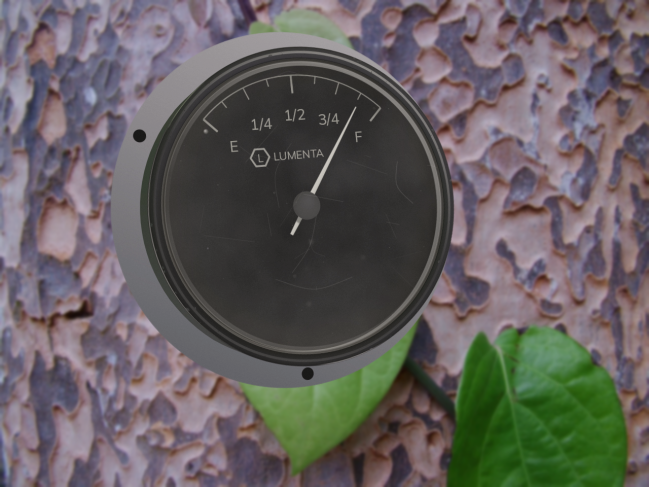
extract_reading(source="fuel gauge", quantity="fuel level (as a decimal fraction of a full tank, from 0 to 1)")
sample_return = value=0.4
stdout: value=0.875
